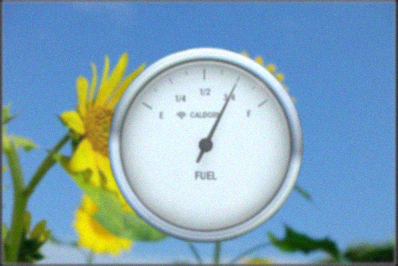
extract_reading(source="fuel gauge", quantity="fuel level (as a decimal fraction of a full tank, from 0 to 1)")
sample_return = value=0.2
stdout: value=0.75
